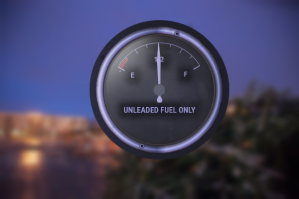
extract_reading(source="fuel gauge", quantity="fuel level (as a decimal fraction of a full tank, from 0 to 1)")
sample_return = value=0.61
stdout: value=0.5
